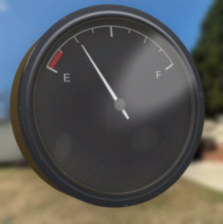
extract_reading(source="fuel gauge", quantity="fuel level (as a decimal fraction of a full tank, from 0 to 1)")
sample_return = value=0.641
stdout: value=0.25
